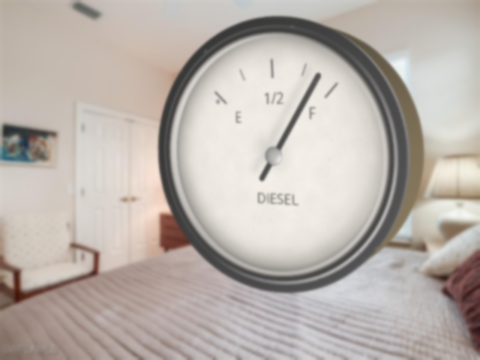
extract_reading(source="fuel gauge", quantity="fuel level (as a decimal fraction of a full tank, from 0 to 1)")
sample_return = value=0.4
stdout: value=0.875
